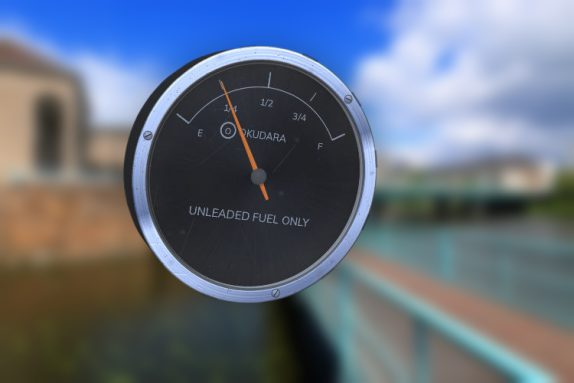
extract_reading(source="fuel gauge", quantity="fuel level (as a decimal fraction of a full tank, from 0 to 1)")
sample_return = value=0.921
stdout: value=0.25
